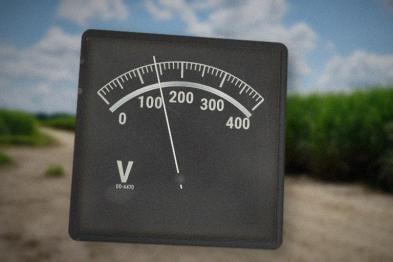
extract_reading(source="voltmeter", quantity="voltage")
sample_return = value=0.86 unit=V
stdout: value=140 unit=V
